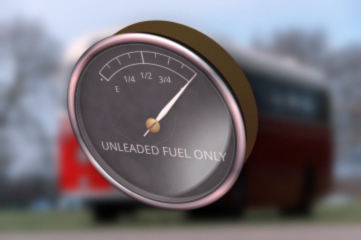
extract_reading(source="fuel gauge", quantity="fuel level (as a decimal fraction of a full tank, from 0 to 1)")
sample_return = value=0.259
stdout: value=1
